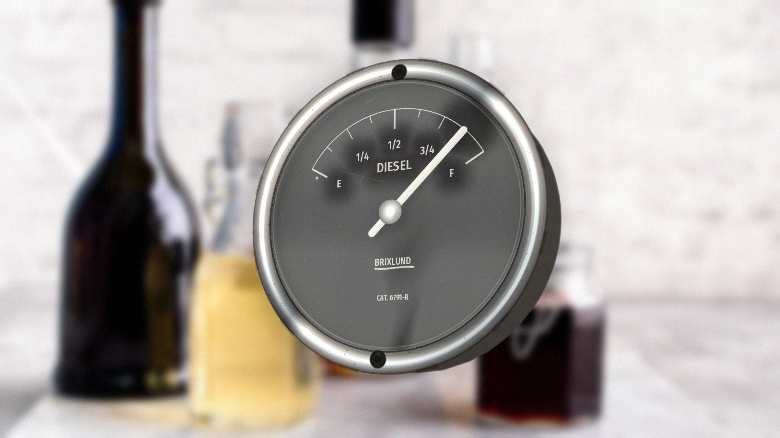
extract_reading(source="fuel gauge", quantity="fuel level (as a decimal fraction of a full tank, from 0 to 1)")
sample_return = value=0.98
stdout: value=0.875
